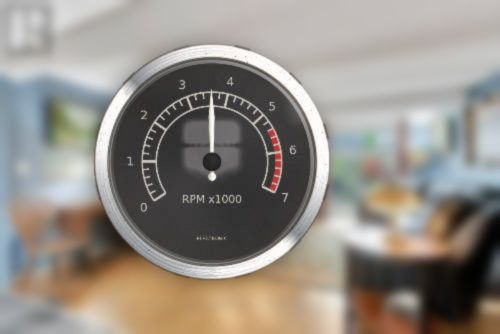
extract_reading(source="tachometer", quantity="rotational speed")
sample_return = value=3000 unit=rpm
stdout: value=3600 unit=rpm
